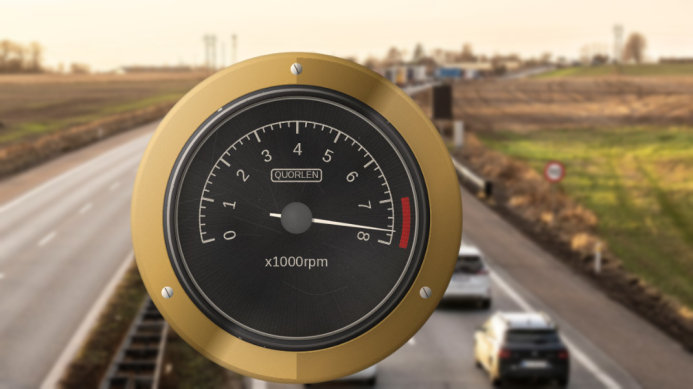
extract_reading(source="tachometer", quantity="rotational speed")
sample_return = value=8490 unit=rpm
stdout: value=7700 unit=rpm
